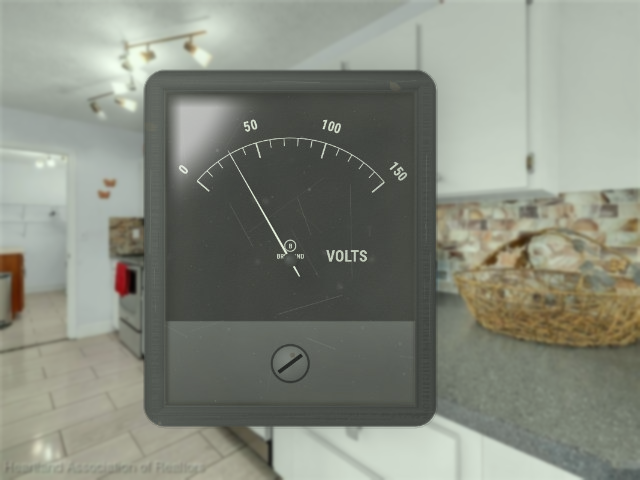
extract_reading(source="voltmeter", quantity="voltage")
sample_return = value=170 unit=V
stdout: value=30 unit=V
